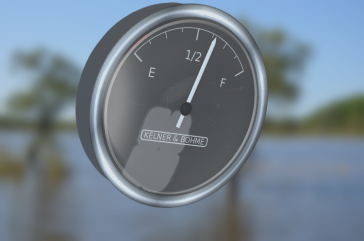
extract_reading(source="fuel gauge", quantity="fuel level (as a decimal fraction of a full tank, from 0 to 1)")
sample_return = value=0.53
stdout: value=0.625
